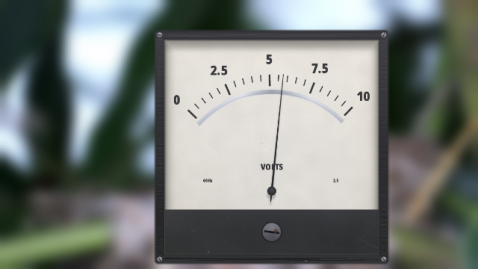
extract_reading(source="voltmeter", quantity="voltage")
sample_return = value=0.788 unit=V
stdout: value=5.75 unit=V
